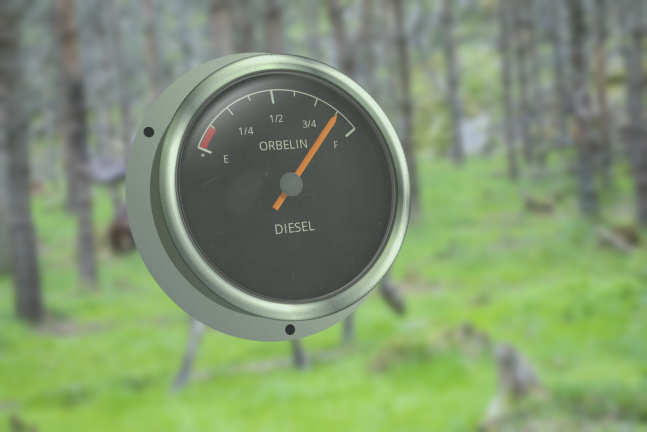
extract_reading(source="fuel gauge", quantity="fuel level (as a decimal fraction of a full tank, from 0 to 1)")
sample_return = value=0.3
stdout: value=0.875
